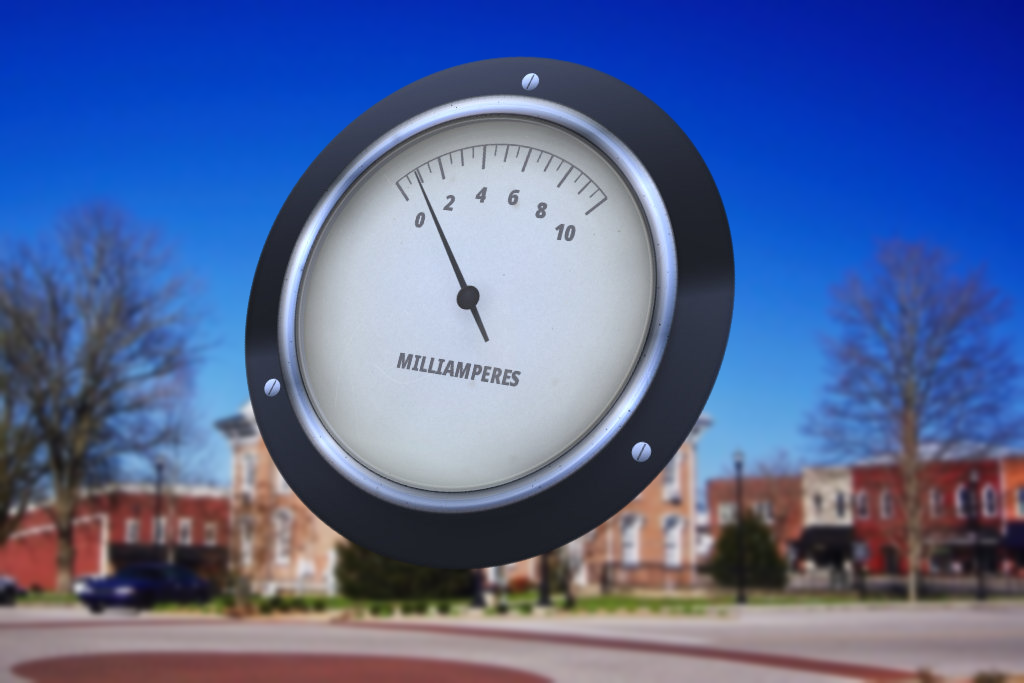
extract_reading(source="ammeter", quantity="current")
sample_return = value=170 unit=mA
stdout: value=1 unit=mA
